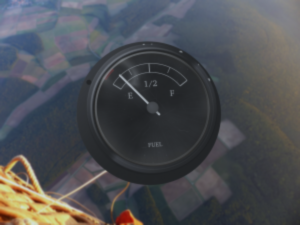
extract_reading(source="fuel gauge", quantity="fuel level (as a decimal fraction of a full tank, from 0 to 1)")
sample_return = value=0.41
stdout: value=0.125
